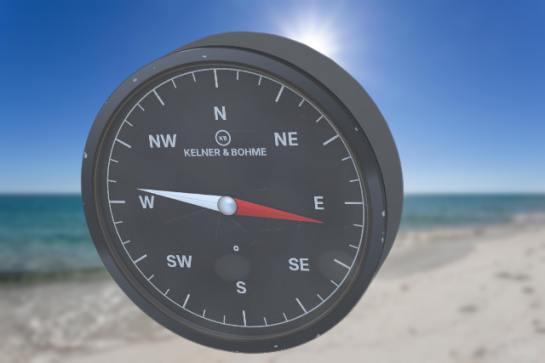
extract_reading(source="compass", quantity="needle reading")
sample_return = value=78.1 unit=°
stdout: value=100 unit=°
